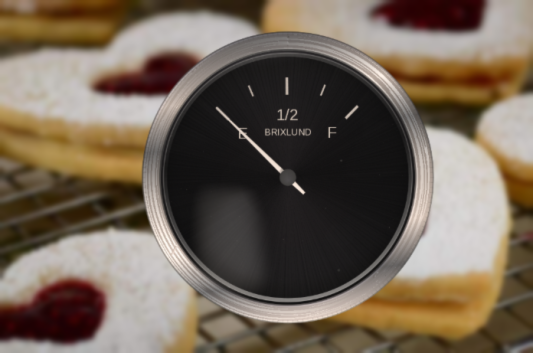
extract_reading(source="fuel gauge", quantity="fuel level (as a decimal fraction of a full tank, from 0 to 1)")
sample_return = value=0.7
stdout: value=0
